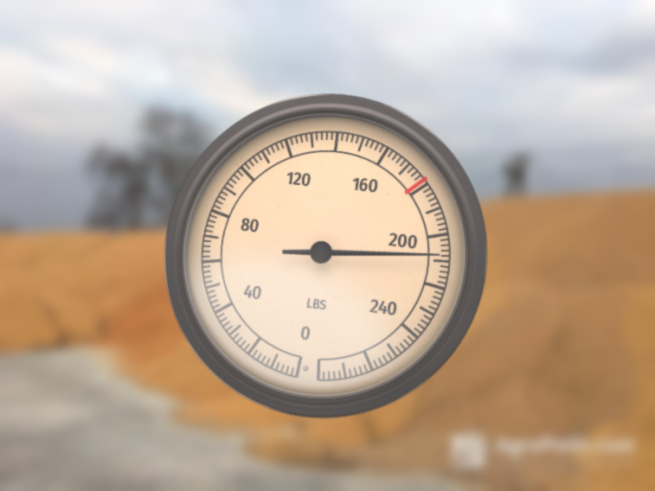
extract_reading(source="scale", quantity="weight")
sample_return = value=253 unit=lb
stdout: value=208 unit=lb
